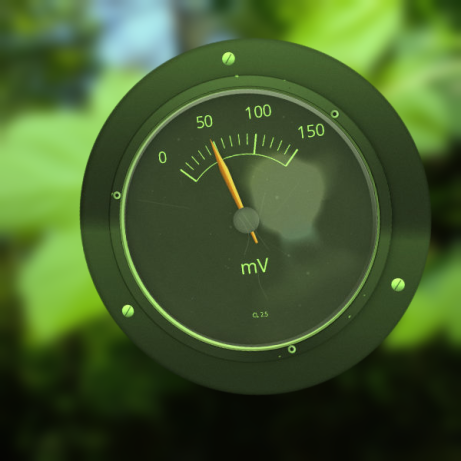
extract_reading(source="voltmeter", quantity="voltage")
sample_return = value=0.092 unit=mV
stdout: value=50 unit=mV
